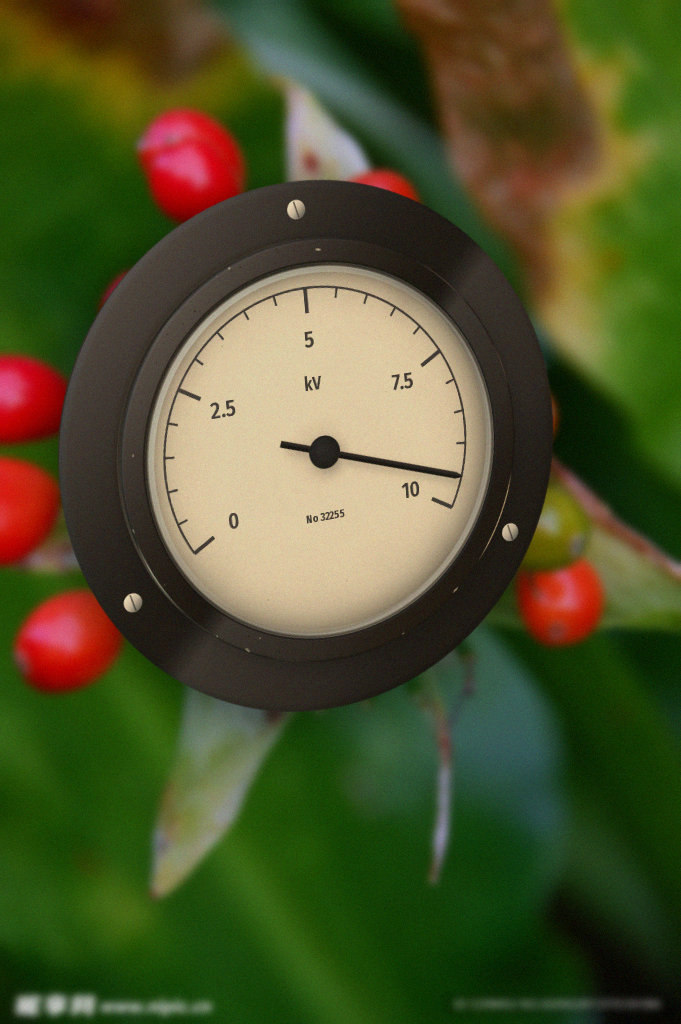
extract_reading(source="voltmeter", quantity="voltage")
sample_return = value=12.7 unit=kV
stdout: value=9.5 unit=kV
